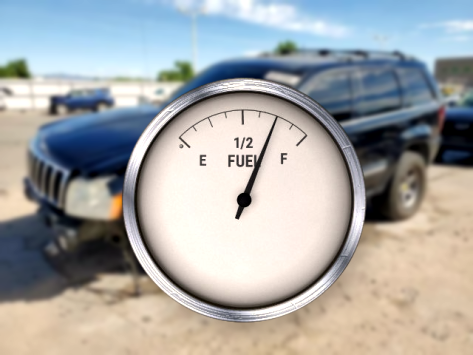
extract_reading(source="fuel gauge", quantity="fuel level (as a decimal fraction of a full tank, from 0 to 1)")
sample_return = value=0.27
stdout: value=0.75
